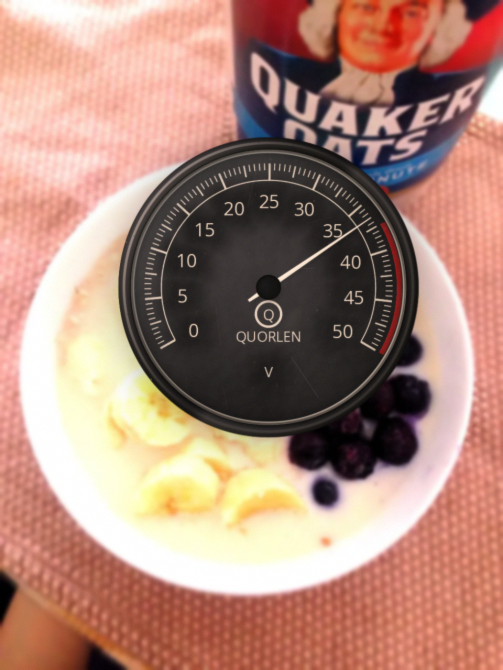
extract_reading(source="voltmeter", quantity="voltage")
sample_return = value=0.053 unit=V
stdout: value=36.5 unit=V
